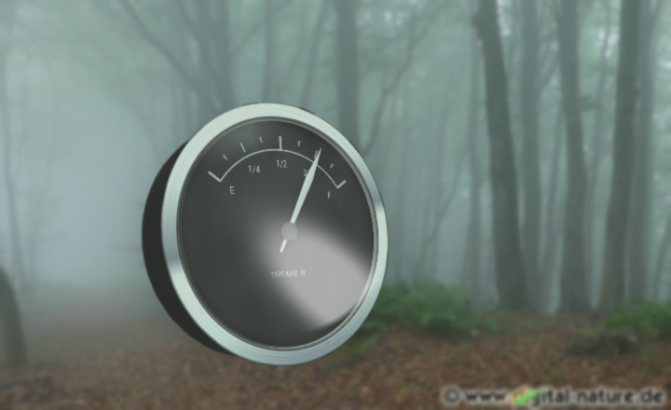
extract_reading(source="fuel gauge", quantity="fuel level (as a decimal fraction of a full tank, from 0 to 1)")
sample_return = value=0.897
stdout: value=0.75
